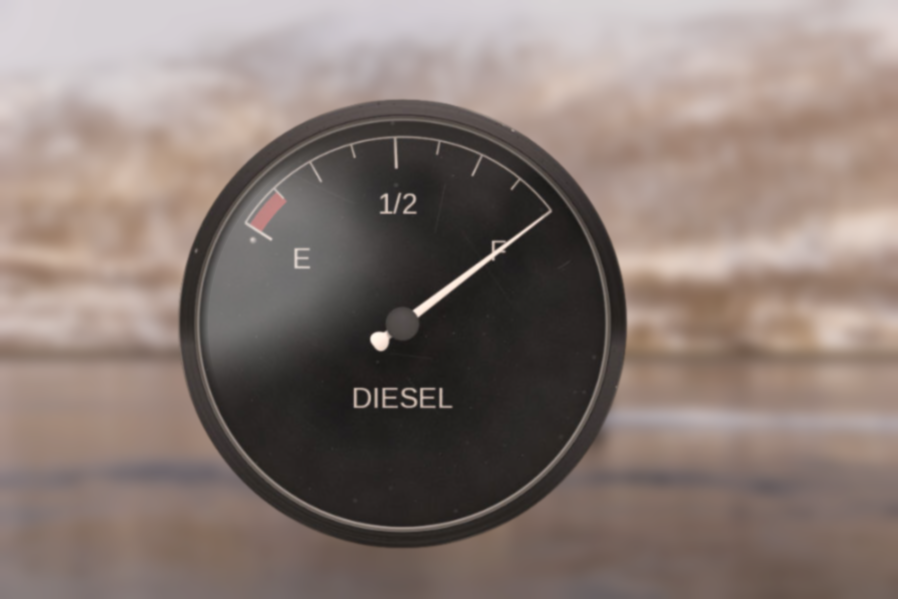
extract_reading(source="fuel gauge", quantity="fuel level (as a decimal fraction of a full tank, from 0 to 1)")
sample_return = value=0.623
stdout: value=1
